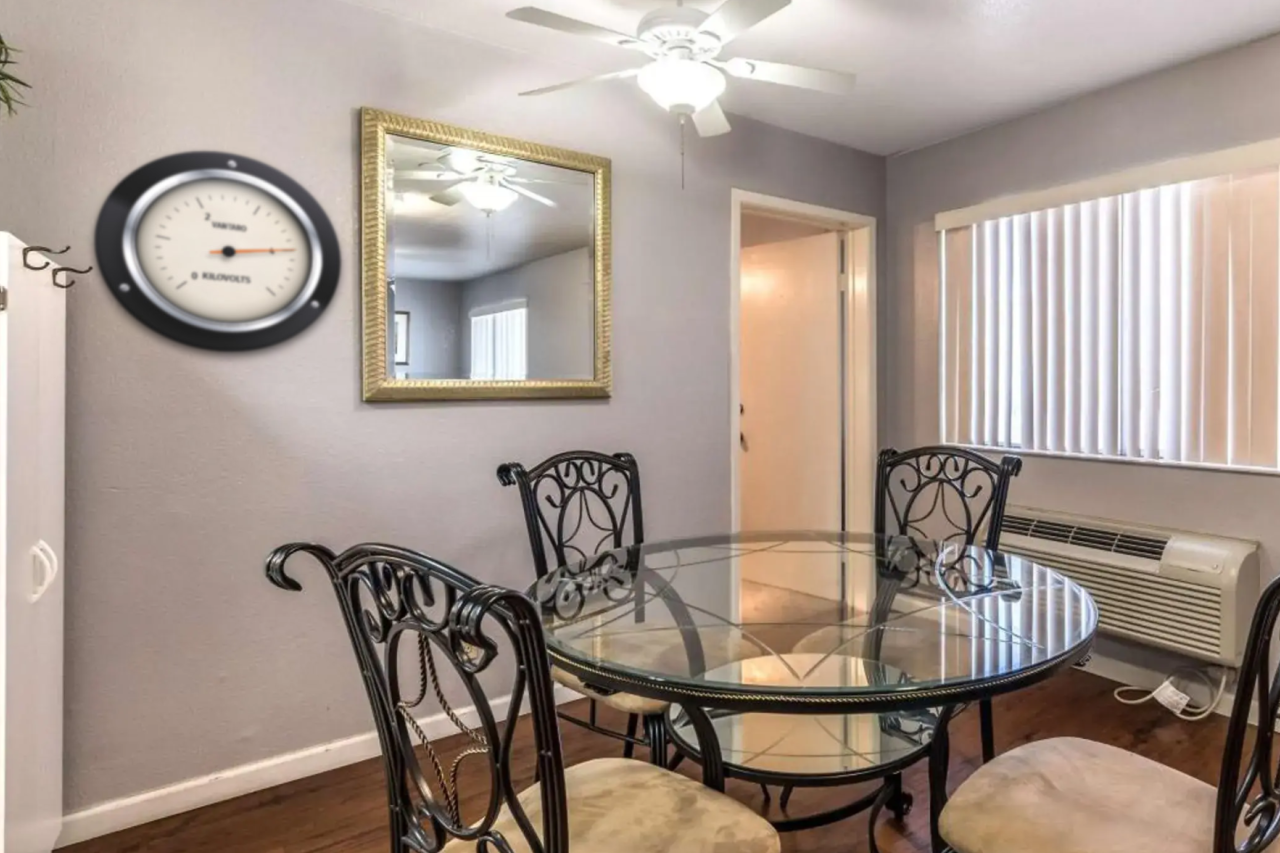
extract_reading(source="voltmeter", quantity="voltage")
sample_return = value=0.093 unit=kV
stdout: value=4 unit=kV
